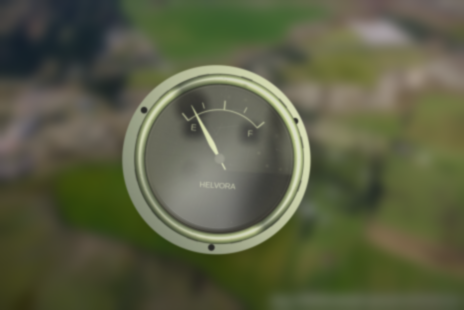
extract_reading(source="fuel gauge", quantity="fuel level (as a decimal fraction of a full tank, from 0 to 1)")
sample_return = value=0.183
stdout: value=0.125
